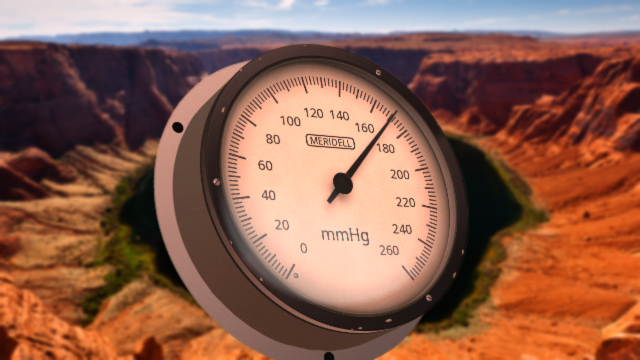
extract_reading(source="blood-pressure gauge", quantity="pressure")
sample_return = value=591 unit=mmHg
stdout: value=170 unit=mmHg
